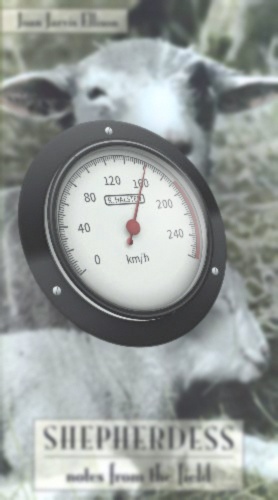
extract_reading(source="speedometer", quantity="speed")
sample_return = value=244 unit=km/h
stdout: value=160 unit=km/h
